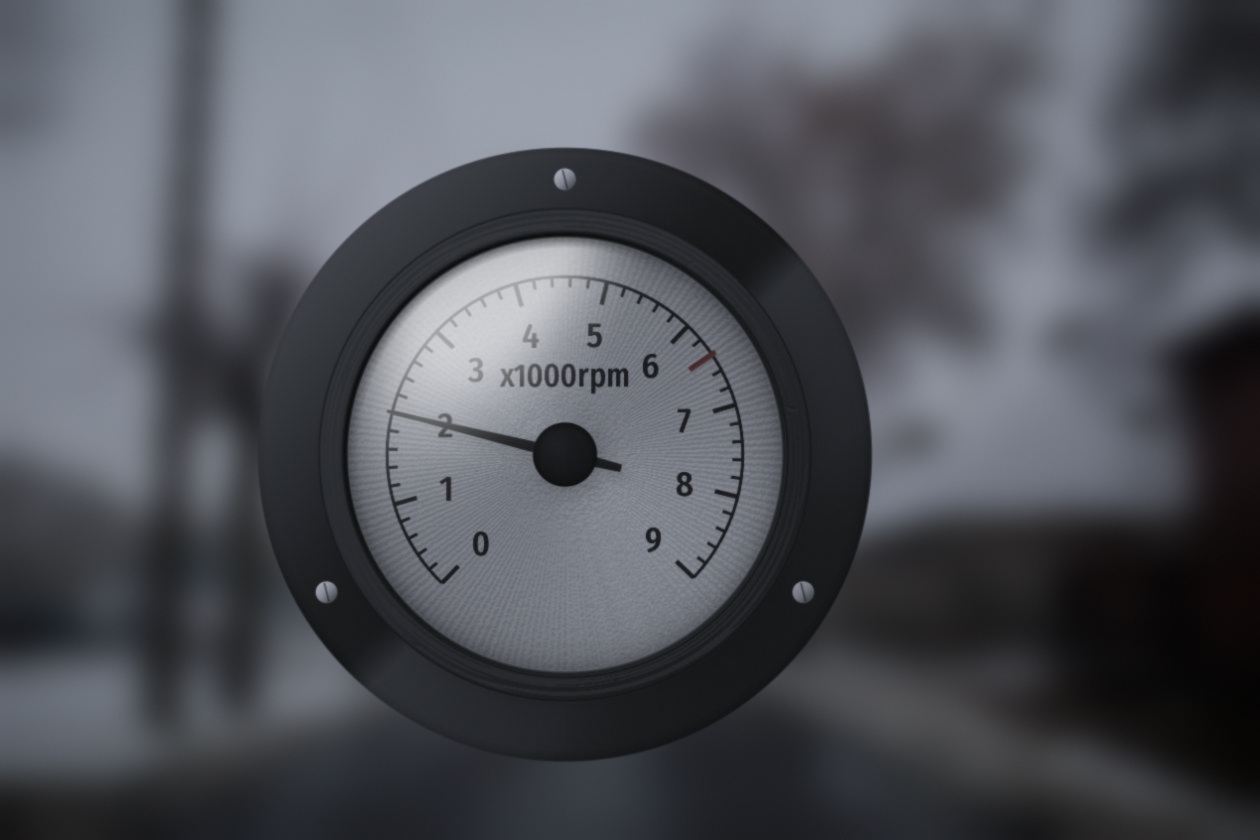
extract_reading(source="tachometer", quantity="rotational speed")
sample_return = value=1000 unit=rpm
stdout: value=2000 unit=rpm
